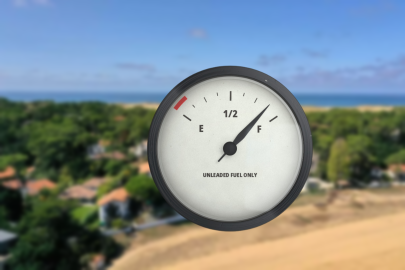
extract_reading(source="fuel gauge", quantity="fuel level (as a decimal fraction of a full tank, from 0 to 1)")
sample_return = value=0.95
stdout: value=0.875
